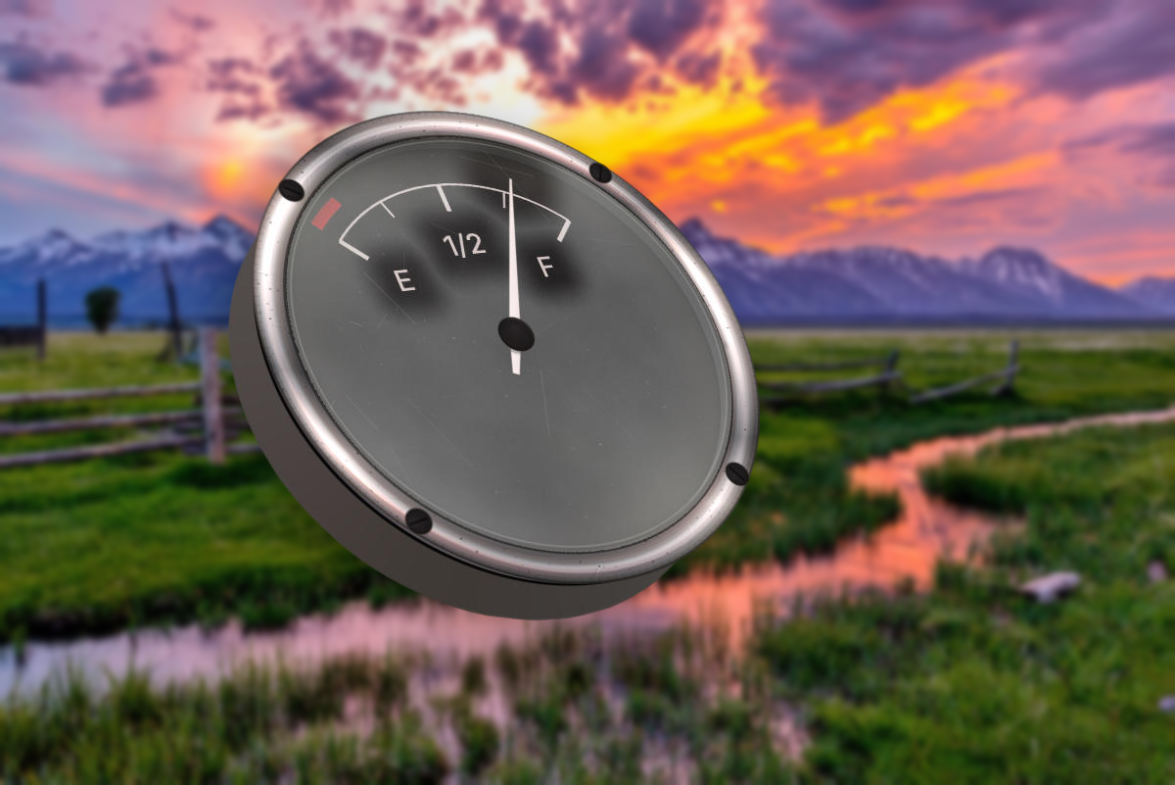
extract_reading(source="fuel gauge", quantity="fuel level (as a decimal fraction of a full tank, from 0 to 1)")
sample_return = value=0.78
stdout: value=0.75
